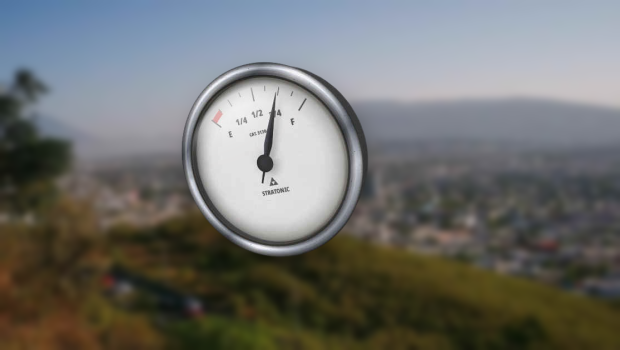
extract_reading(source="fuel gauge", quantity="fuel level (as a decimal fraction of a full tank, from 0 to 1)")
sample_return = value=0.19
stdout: value=0.75
